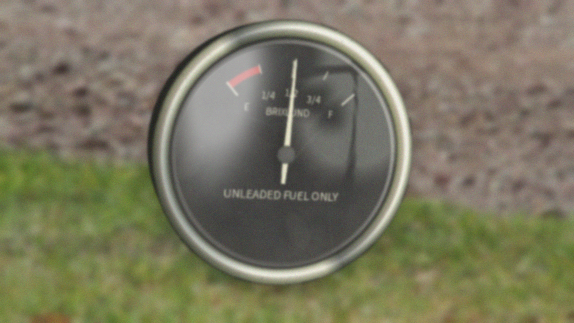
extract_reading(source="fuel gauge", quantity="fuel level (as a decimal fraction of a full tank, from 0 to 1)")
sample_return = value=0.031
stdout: value=0.5
